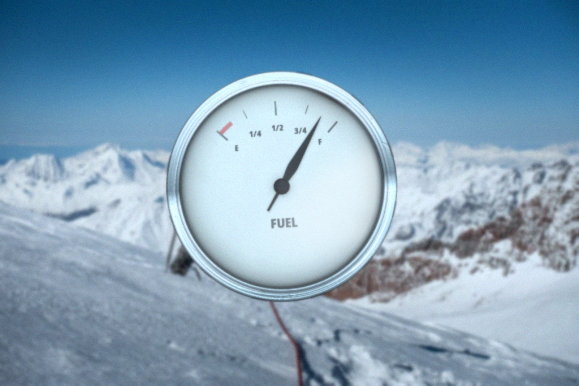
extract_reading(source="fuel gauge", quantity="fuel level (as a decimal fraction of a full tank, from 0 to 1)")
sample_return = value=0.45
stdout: value=0.875
